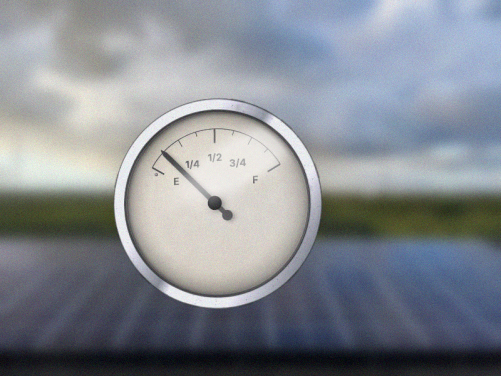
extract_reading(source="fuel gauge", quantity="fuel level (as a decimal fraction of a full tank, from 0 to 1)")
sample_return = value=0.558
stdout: value=0.125
